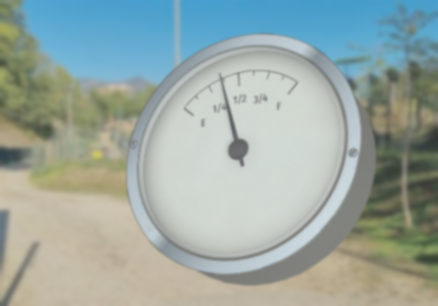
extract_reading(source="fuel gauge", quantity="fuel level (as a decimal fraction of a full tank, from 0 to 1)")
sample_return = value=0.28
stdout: value=0.375
